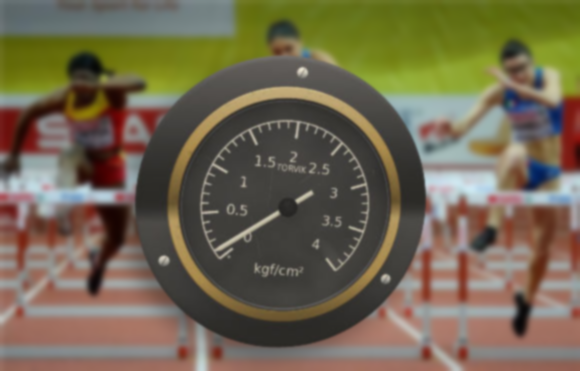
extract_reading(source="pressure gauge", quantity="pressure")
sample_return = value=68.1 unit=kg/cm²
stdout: value=0.1 unit=kg/cm²
